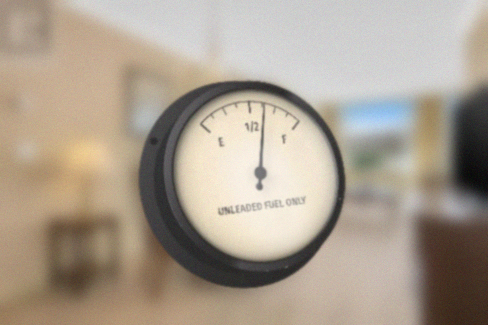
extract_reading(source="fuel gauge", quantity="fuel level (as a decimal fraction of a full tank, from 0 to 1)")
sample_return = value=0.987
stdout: value=0.625
